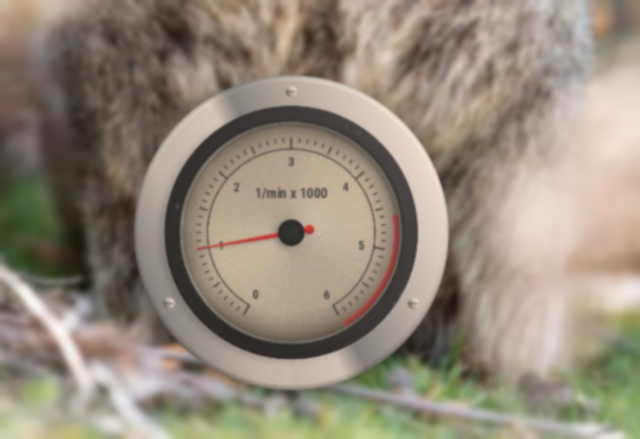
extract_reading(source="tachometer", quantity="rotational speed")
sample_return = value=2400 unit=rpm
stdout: value=1000 unit=rpm
